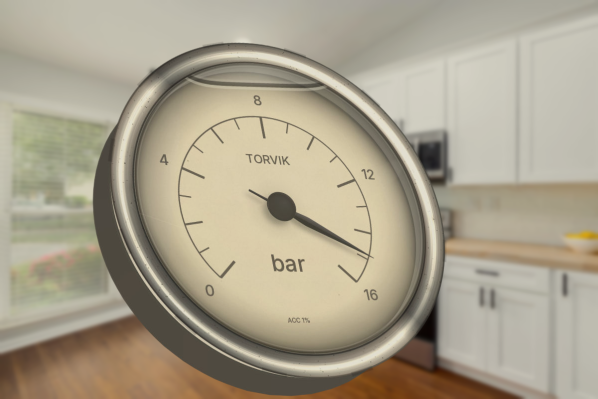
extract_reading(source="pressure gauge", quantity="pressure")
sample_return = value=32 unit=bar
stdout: value=15 unit=bar
